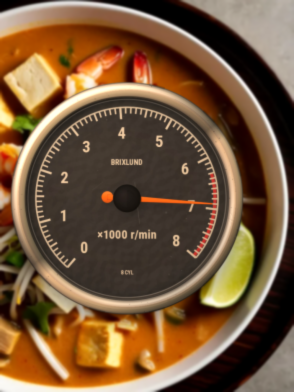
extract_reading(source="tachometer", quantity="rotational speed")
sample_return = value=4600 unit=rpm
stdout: value=6900 unit=rpm
